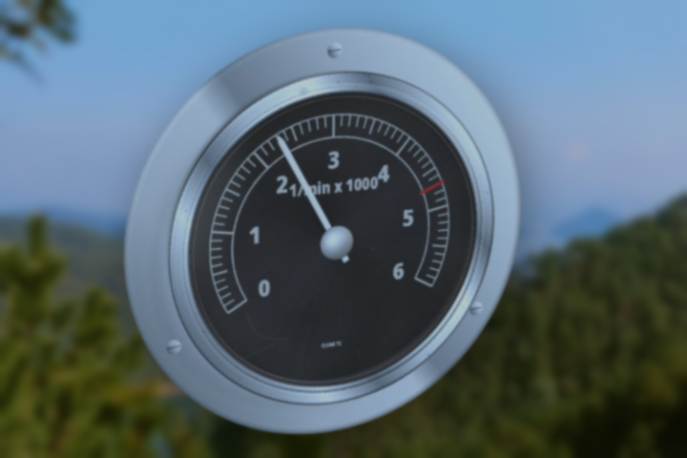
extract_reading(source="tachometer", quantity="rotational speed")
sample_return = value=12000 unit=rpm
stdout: value=2300 unit=rpm
